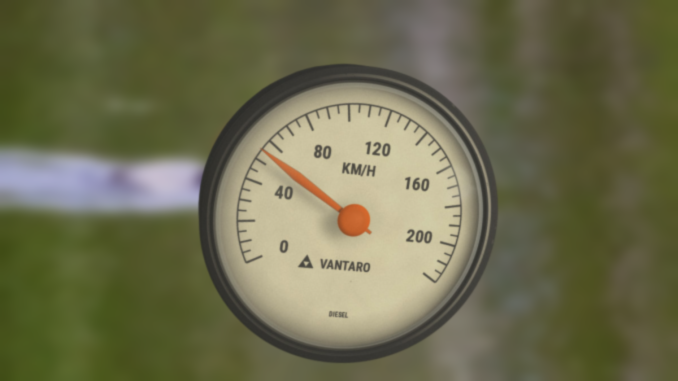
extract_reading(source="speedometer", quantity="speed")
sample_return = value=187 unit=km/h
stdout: value=55 unit=km/h
